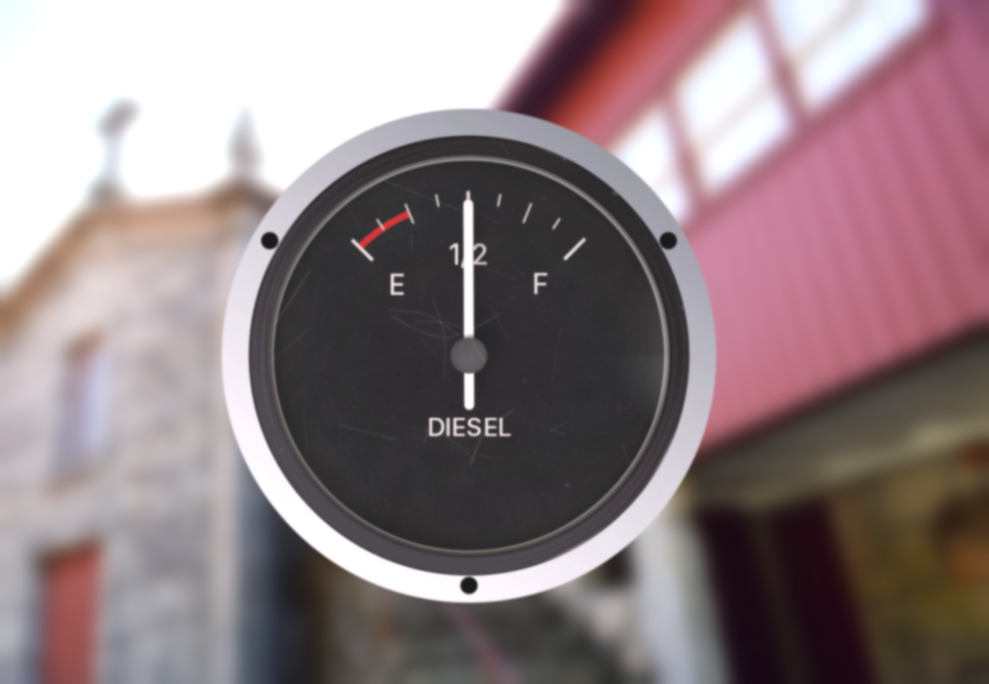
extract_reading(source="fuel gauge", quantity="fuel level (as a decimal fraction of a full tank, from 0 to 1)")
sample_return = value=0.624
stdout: value=0.5
